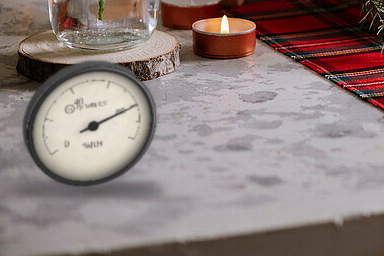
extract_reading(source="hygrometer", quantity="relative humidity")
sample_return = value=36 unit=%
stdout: value=80 unit=%
